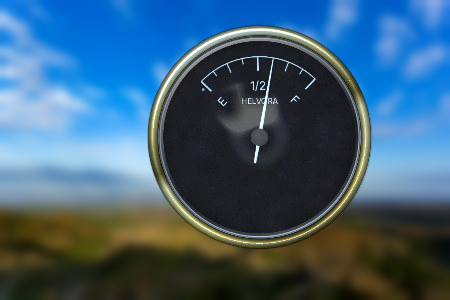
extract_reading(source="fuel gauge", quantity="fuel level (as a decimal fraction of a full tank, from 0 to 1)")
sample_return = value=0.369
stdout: value=0.625
